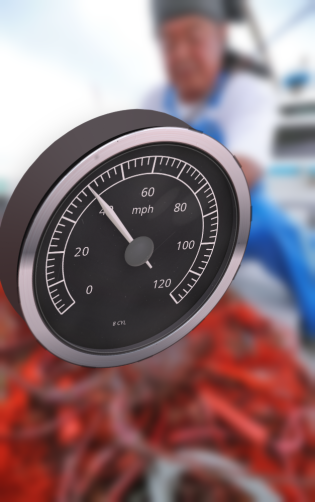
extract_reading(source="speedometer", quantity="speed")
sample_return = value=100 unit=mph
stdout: value=40 unit=mph
